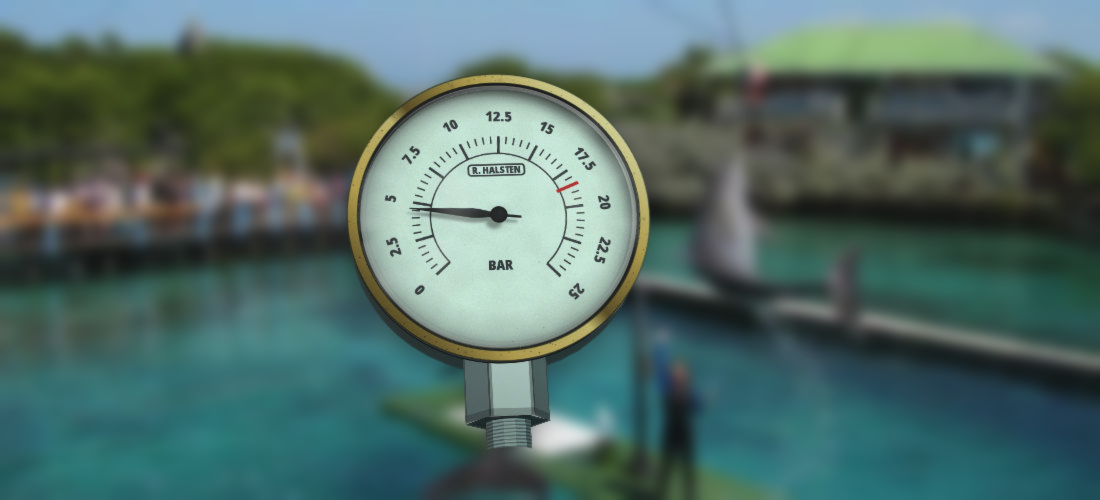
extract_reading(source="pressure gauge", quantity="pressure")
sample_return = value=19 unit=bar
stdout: value=4.5 unit=bar
